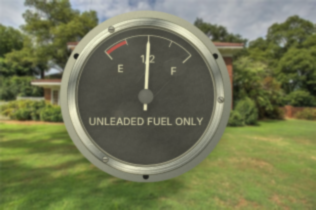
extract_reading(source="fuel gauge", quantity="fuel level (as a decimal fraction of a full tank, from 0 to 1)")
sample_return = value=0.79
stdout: value=0.5
